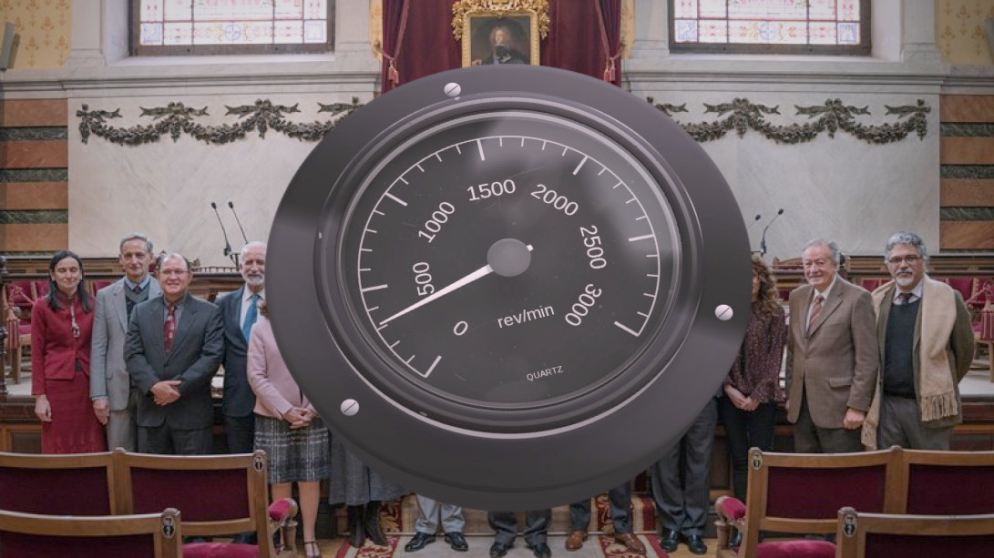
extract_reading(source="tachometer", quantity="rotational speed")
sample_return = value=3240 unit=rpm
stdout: value=300 unit=rpm
